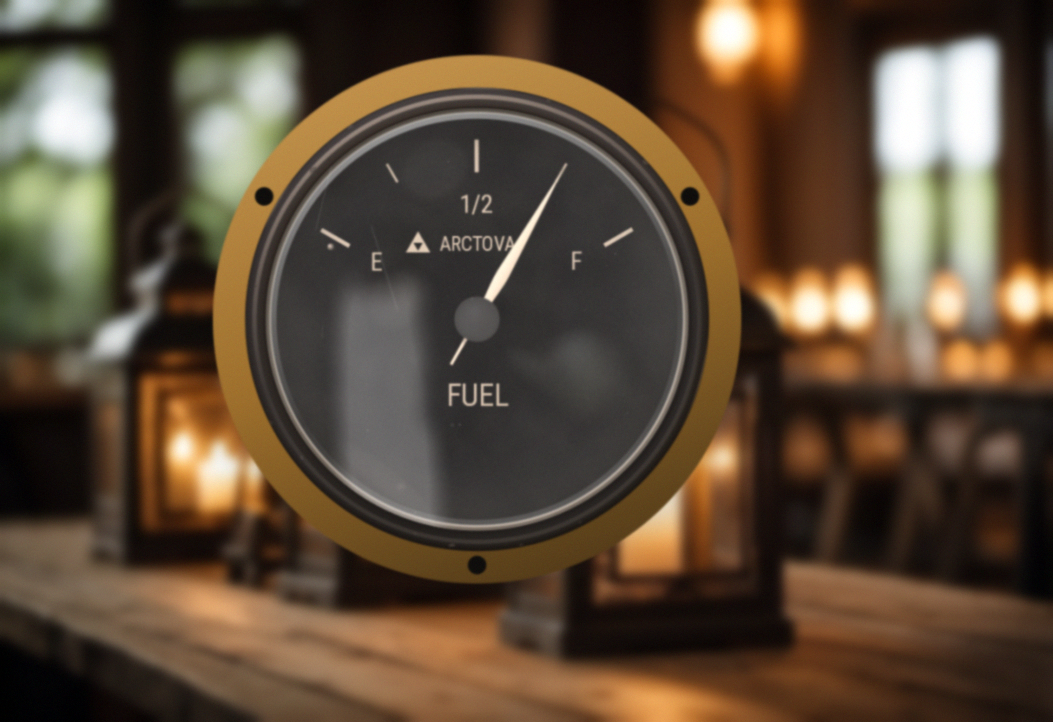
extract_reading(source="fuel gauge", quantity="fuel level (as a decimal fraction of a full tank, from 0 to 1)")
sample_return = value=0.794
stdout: value=0.75
